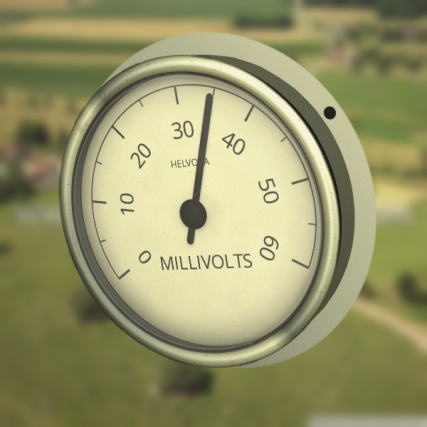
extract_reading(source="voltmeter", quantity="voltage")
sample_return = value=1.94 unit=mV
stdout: value=35 unit=mV
